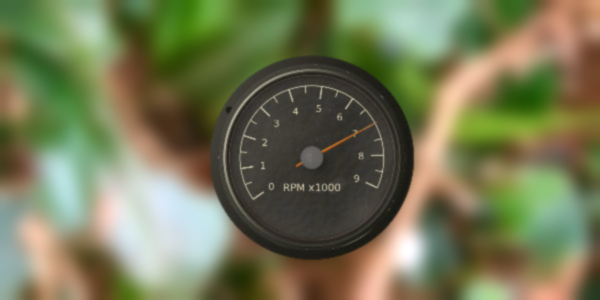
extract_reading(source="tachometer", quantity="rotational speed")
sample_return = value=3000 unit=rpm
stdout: value=7000 unit=rpm
